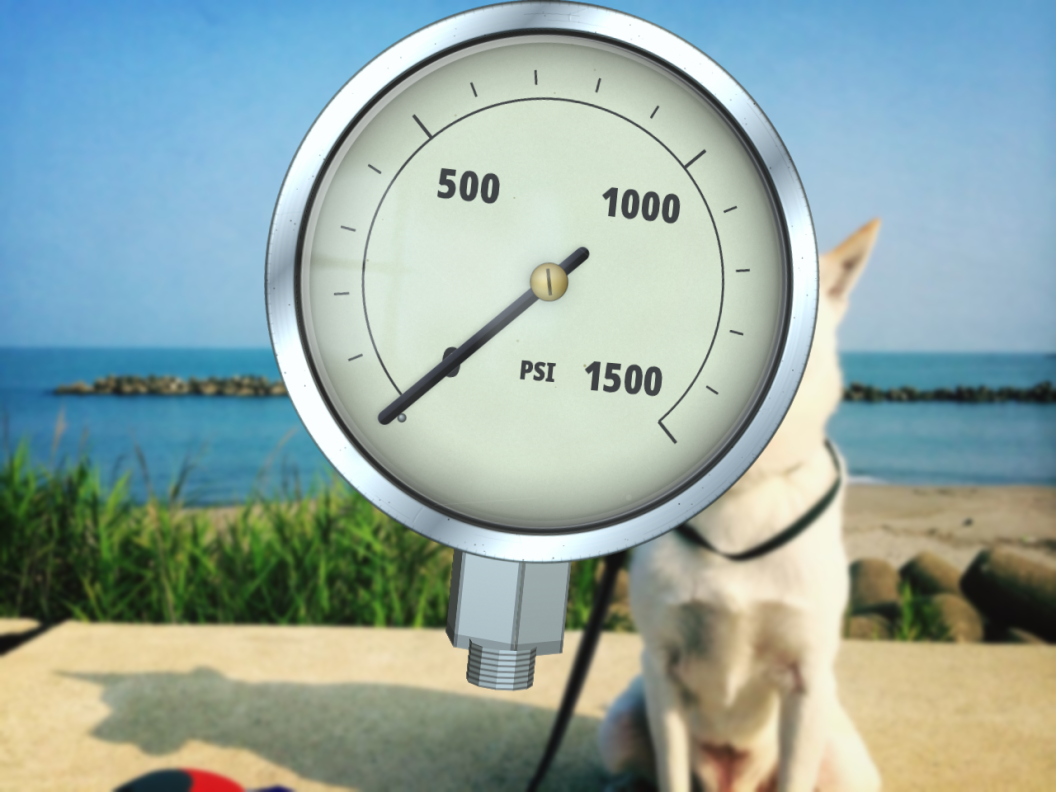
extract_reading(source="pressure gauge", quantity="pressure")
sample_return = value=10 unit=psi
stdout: value=0 unit=psi
